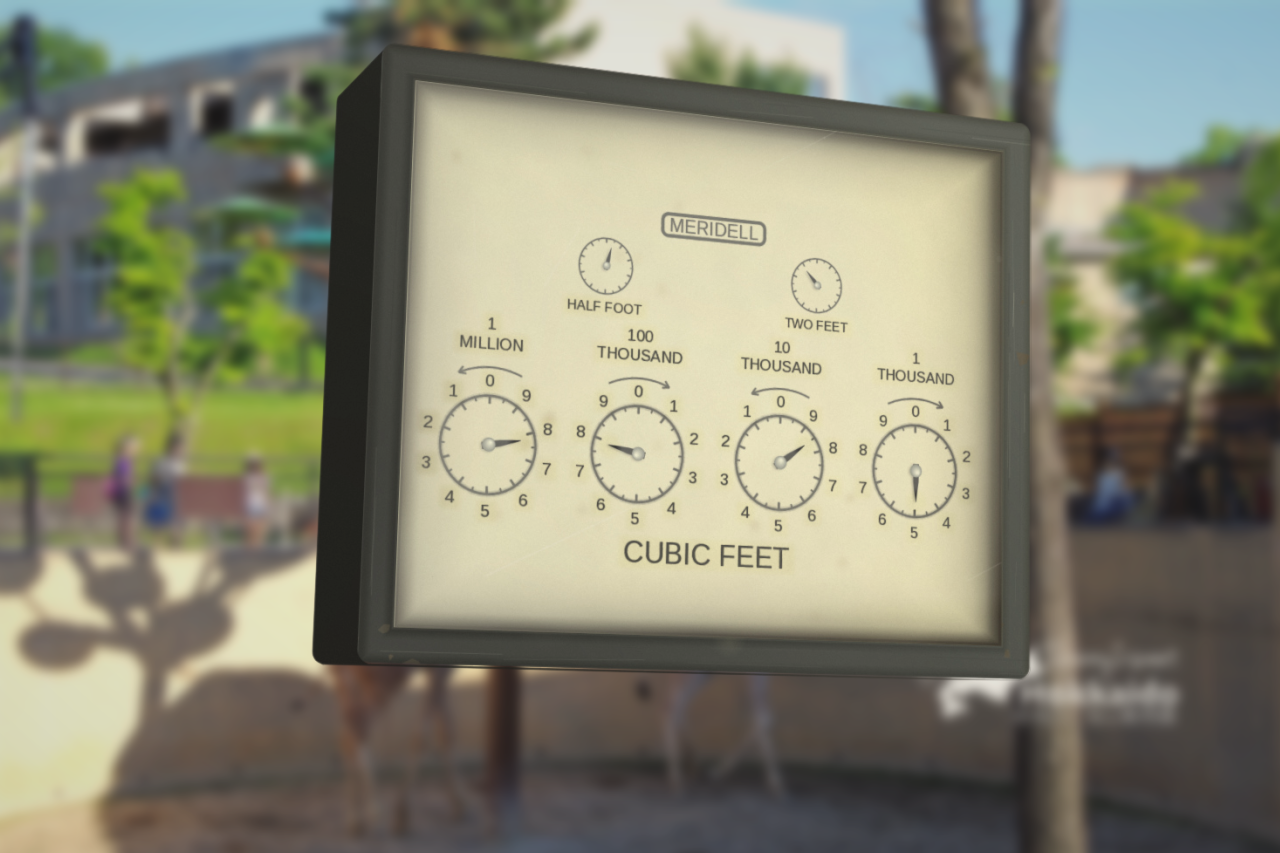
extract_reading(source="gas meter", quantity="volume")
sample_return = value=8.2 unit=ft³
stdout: value=778500 unit=ft³
